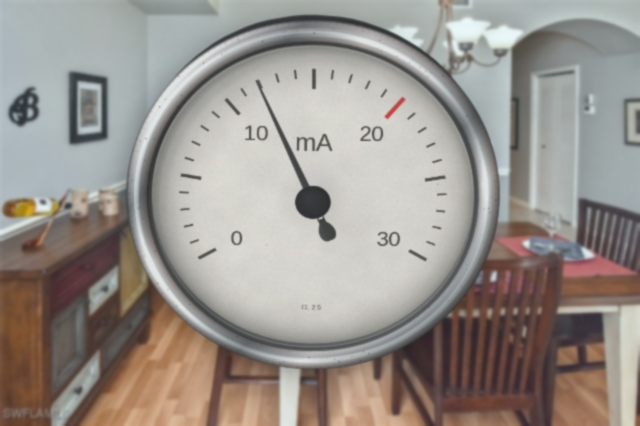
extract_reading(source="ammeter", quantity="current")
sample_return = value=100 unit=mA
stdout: value=12 unit=mA
